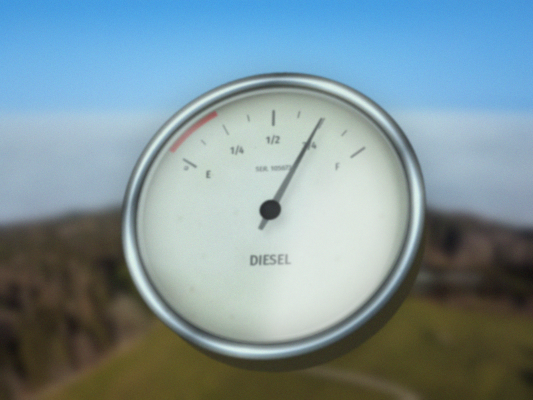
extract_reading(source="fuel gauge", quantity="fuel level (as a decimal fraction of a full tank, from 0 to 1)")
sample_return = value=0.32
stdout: value=0.75
